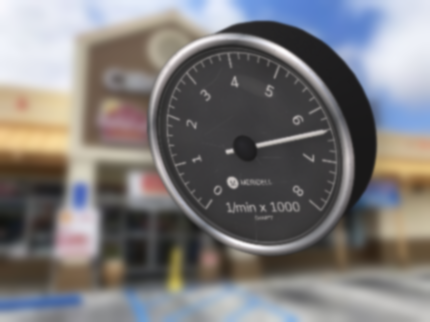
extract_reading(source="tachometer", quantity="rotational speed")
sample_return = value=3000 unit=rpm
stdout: value=6400 unit=rpm
